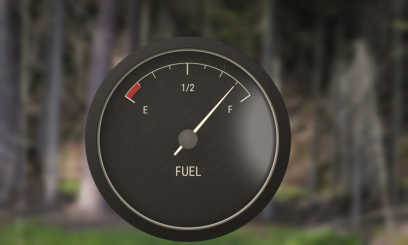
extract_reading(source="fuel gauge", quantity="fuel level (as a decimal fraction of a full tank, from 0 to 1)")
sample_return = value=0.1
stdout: value=0.875
